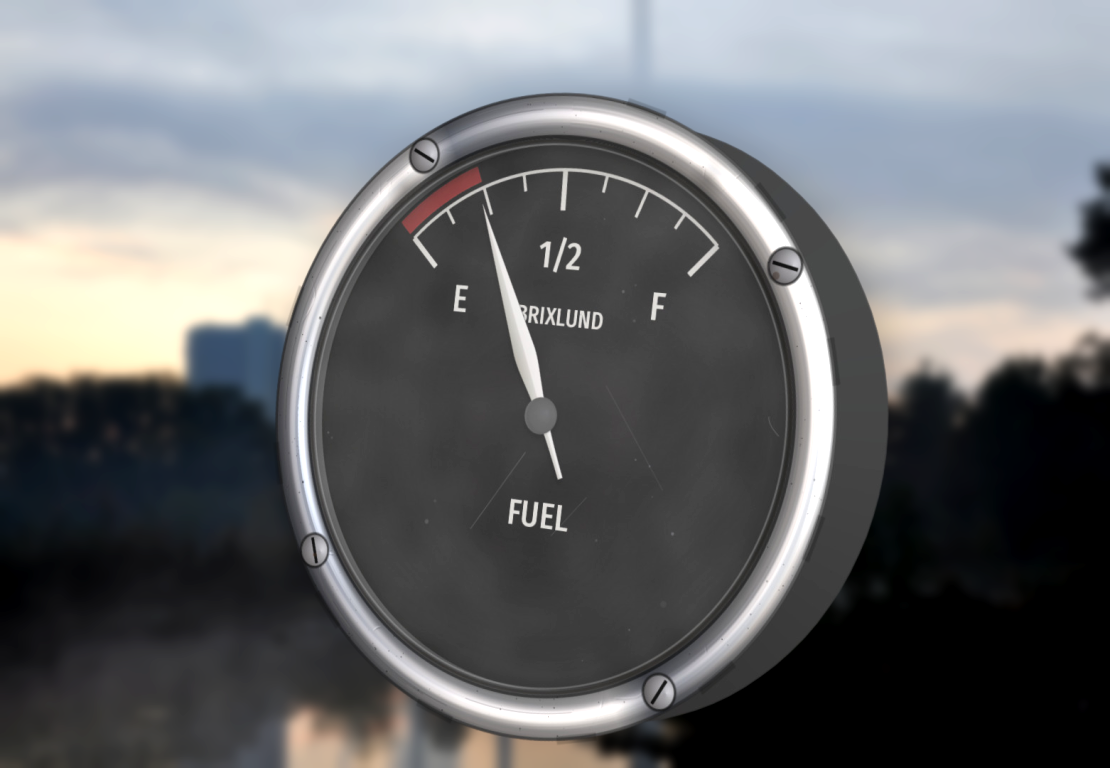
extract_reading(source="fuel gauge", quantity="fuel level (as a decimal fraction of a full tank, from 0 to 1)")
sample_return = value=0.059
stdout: value=0.25
